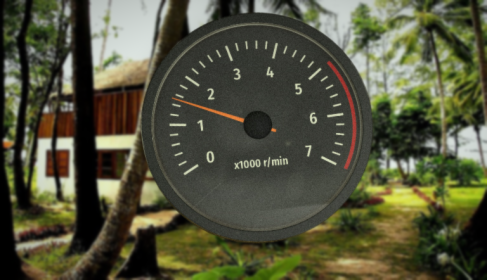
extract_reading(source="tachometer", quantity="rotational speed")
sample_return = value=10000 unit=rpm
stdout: value=1500 unit=rpm
